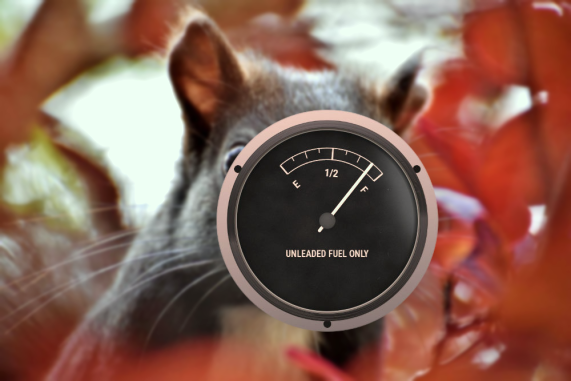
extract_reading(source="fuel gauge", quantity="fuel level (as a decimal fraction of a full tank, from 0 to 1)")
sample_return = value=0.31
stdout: value=0.875
